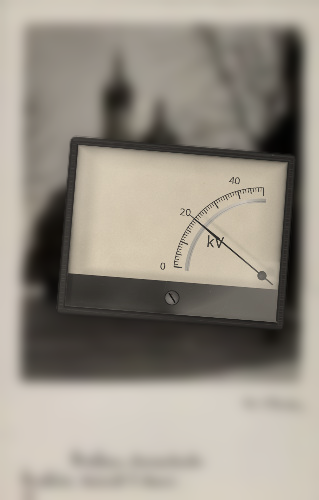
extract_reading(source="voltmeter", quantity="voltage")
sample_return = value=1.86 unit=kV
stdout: value=20 unit=kV
